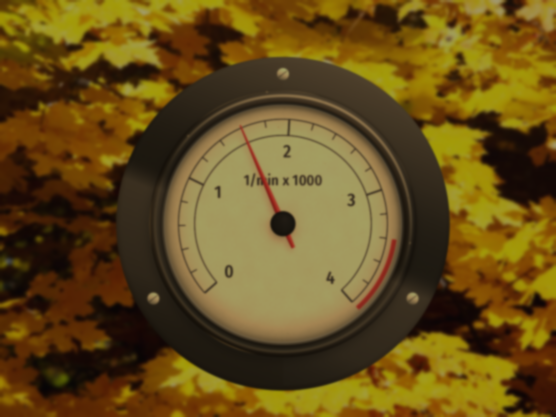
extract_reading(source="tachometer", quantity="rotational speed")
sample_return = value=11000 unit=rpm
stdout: value=1600 unit=rpm
